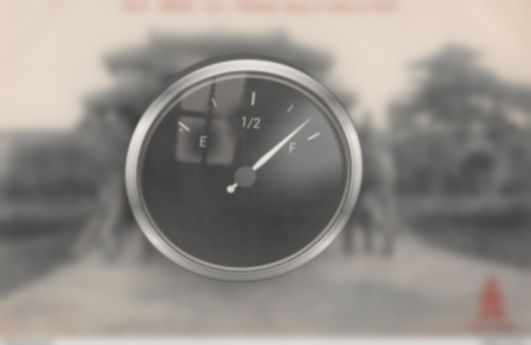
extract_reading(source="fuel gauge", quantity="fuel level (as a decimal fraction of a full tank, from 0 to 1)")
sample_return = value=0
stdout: value=0.875
